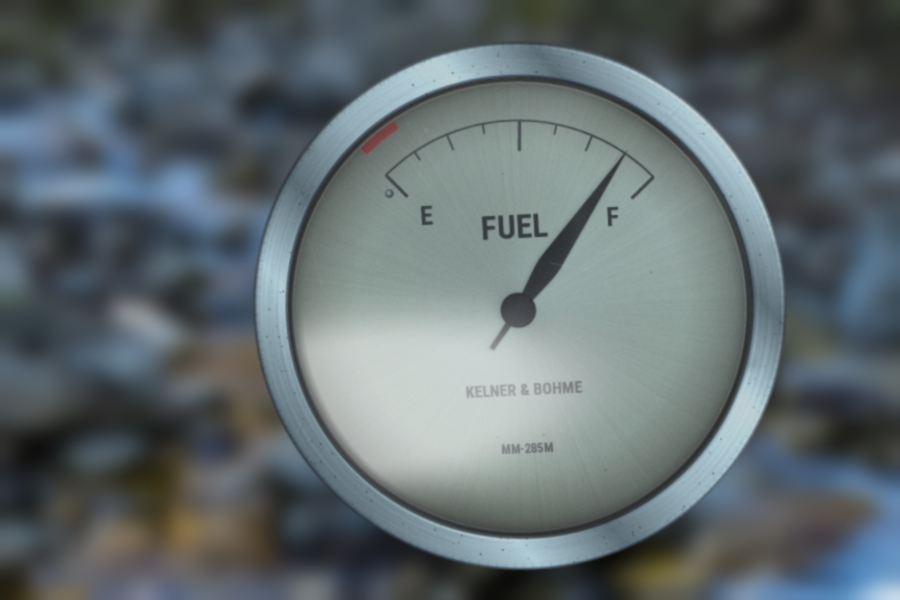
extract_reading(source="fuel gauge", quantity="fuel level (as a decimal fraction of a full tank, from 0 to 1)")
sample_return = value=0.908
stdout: value=0.875
